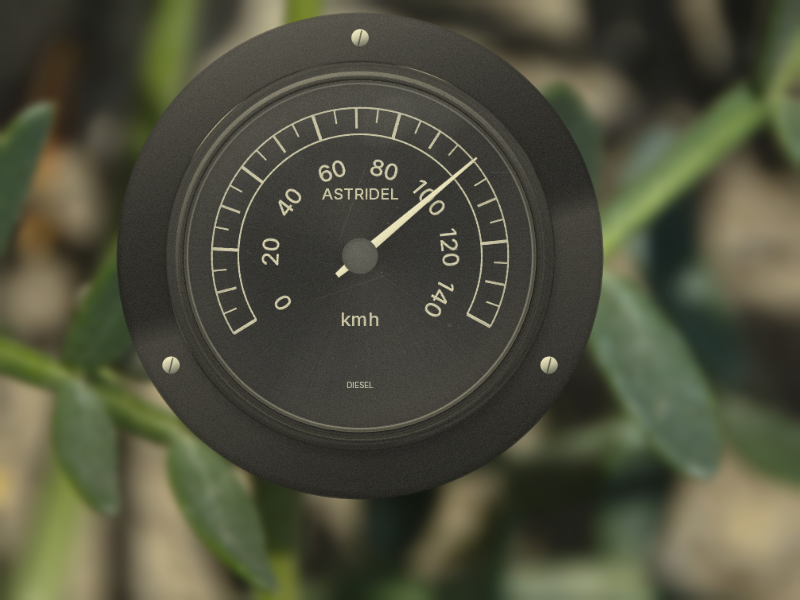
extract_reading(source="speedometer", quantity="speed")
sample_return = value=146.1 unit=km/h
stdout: value=100 unit=km/h
